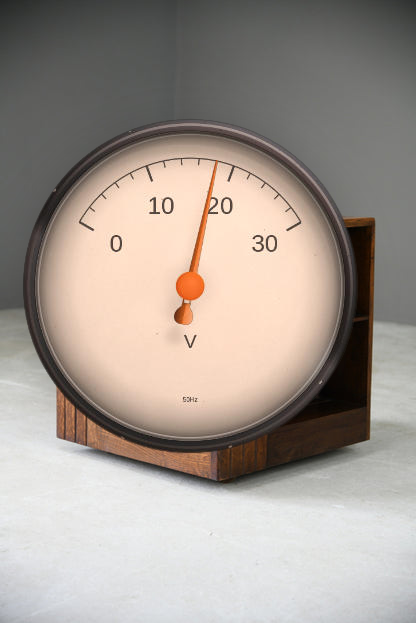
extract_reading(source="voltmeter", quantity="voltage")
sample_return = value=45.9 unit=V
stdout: value=18 unit=V
